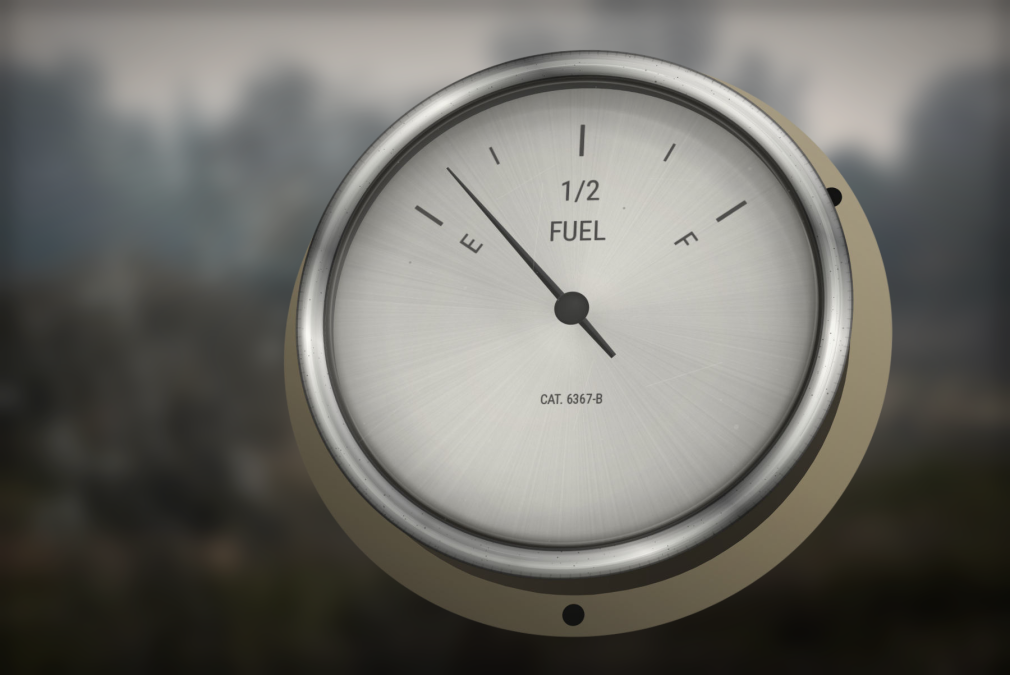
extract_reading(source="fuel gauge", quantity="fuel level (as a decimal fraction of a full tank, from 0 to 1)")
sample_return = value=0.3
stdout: value=0.125
